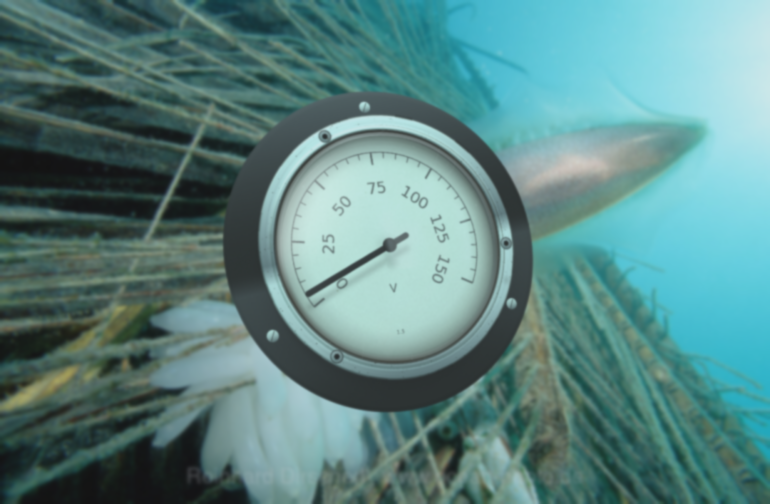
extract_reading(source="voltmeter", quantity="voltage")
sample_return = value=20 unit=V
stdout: value=5 unit=V
